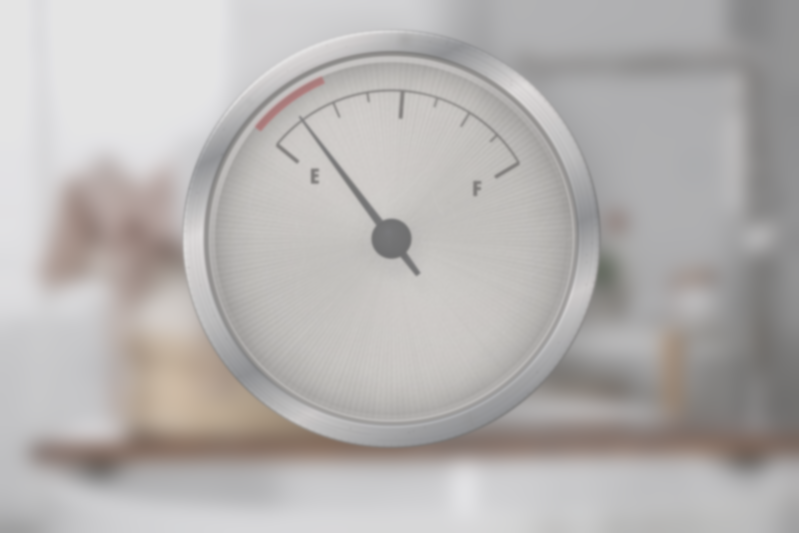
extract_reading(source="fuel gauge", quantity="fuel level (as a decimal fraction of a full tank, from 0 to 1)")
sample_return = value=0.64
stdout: value=0.125
